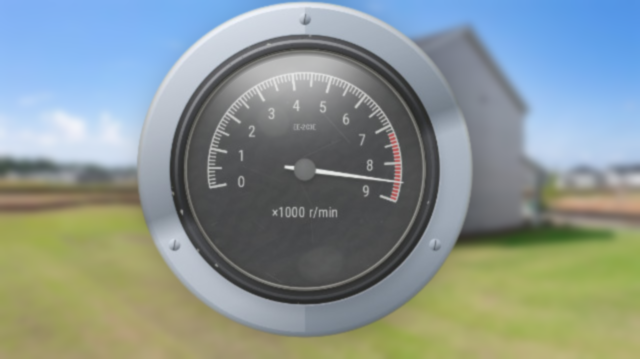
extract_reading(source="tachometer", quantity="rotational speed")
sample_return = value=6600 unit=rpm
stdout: value=8500 unit=rpm
